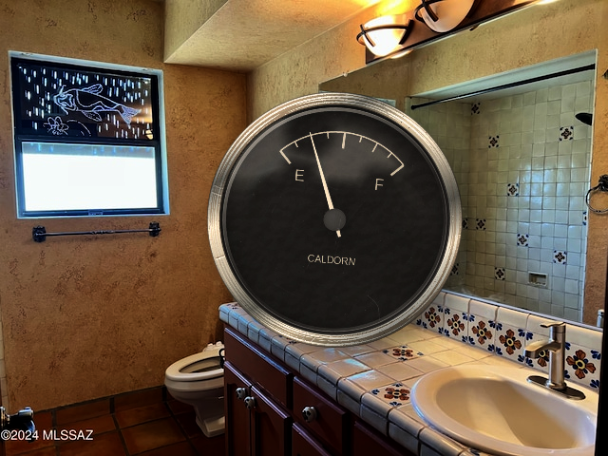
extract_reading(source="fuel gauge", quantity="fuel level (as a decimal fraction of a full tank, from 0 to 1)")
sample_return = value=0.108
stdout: value=0.25
